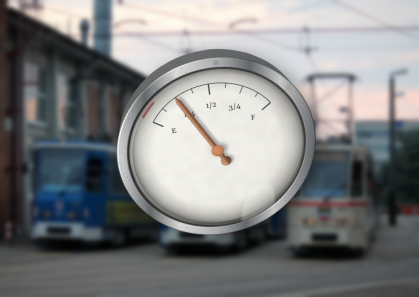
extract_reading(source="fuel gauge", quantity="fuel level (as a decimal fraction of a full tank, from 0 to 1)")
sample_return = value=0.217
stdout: value=0.25
